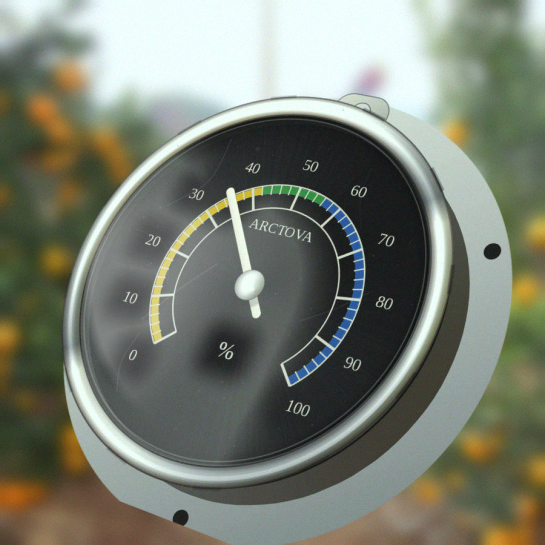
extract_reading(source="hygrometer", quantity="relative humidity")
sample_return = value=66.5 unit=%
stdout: value=36 unit=%
